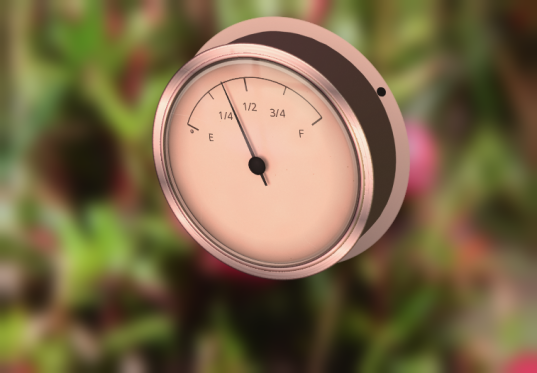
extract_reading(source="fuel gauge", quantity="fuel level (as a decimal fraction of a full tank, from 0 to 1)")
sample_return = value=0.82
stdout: value=0.375
